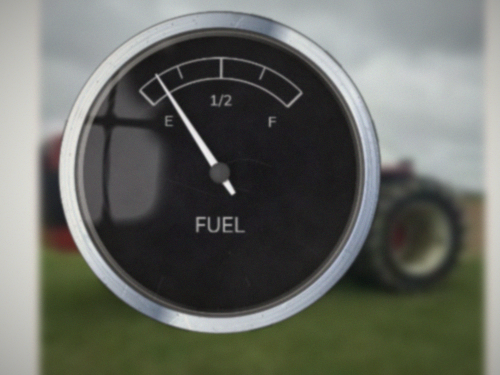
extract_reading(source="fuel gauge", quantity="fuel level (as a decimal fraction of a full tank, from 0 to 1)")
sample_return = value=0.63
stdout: value=0.125
